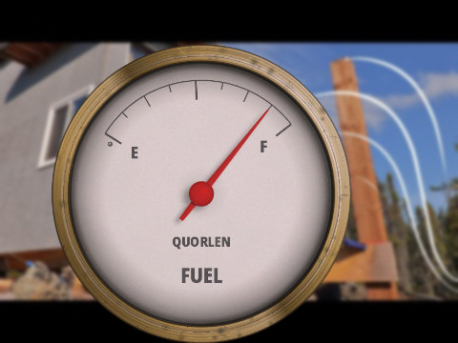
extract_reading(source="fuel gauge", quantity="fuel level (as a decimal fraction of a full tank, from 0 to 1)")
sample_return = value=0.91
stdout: value=0.875
